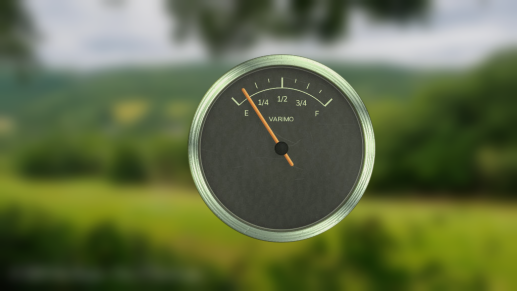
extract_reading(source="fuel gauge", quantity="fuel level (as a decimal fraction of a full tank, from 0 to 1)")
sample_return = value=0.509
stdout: value=0.125
